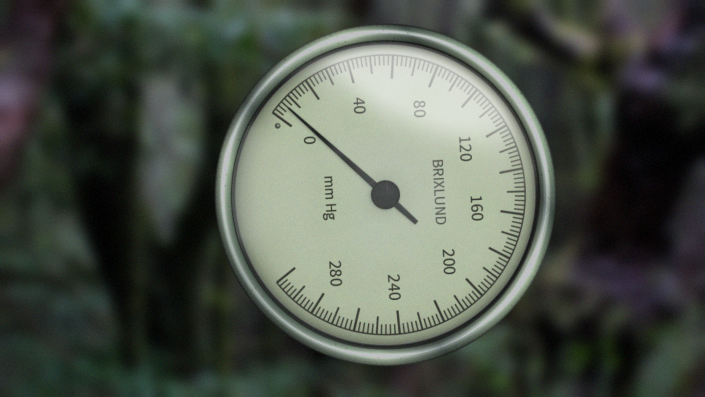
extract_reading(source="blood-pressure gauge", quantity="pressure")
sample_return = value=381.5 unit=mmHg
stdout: value=6 unit=mmHg
